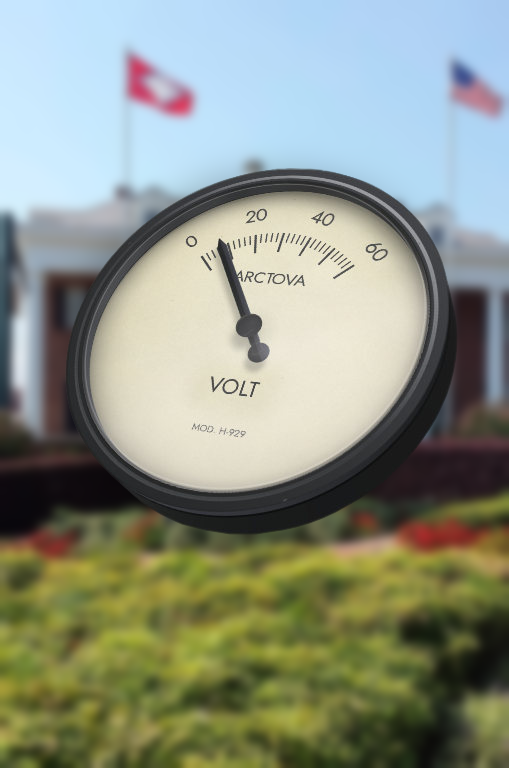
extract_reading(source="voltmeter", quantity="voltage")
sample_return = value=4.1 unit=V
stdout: value=8 unit=V
